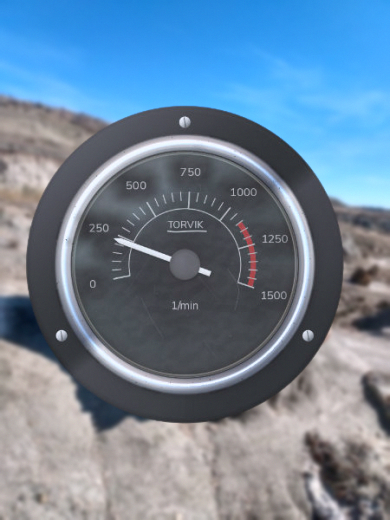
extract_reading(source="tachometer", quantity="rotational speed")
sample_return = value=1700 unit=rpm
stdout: value=225 unit=rpm
